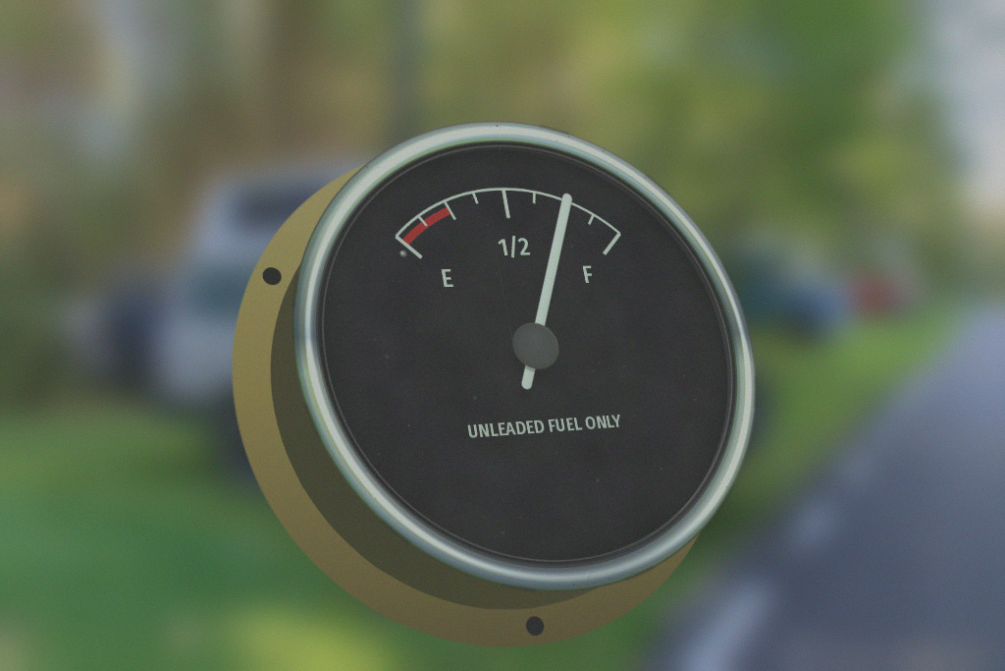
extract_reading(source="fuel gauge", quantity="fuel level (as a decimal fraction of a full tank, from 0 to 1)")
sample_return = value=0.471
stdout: value=0.75
